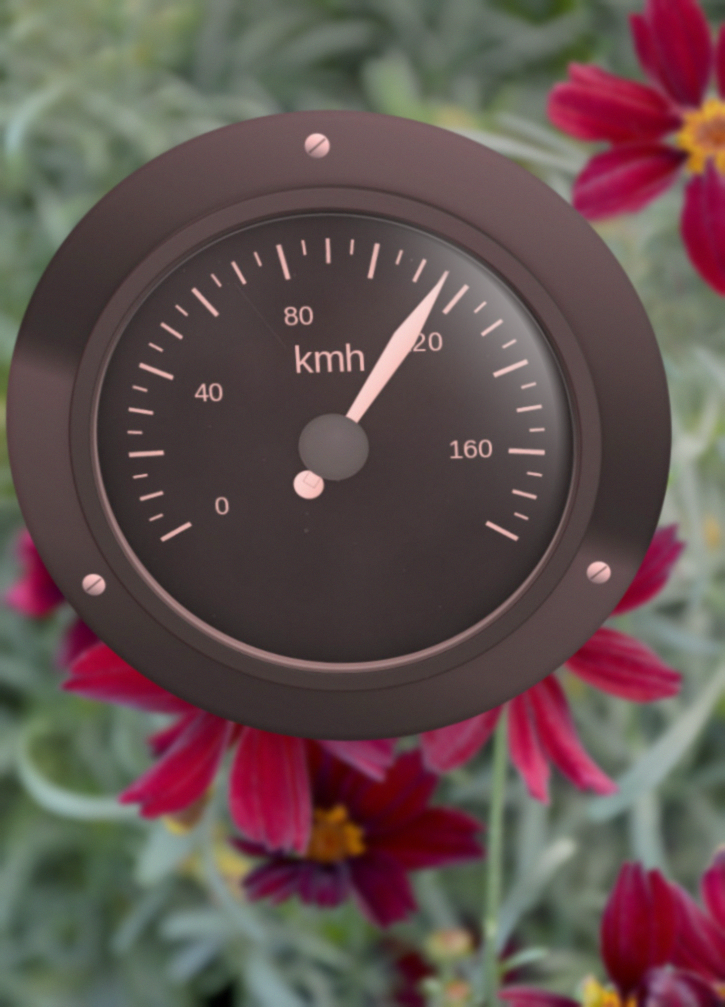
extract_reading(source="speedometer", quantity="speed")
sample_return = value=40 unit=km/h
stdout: value=115 unit=km/h
